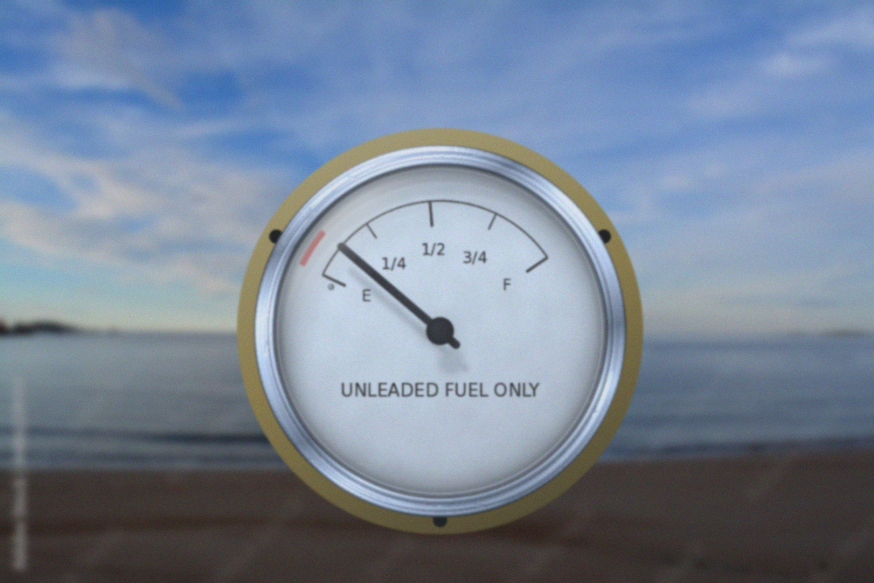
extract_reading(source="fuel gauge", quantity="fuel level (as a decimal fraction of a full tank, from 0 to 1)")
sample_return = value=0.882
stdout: value=0.125
